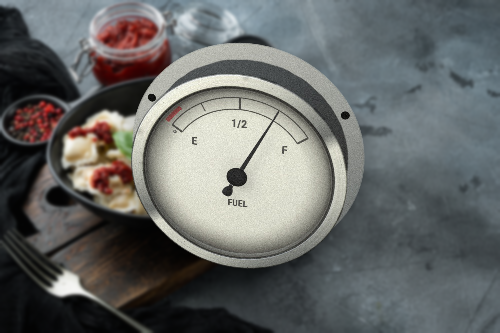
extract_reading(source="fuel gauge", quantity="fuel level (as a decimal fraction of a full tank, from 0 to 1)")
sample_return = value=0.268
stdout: value=0.75
